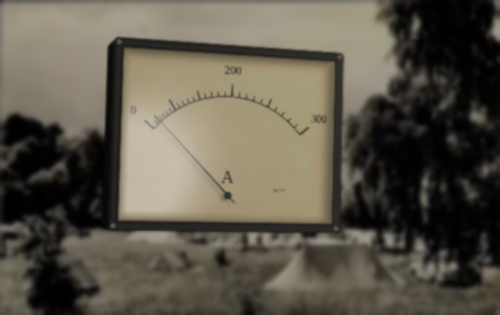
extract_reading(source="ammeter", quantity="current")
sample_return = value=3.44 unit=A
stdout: value=50 unit=A
